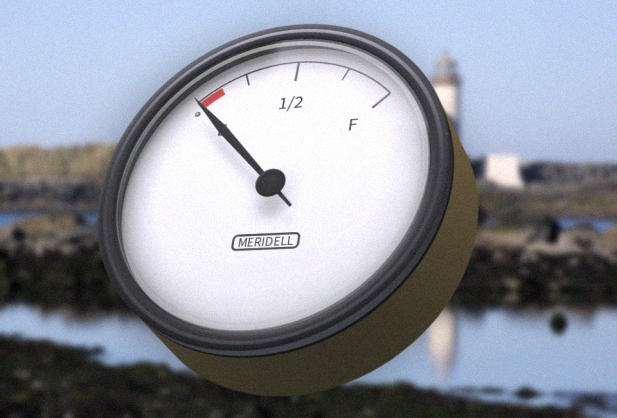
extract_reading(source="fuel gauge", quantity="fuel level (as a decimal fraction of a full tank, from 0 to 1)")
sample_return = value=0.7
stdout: value=0
